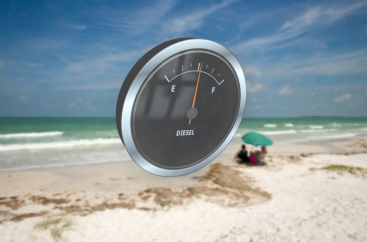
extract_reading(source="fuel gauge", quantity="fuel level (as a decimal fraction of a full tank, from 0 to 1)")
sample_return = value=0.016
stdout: value=0.5
